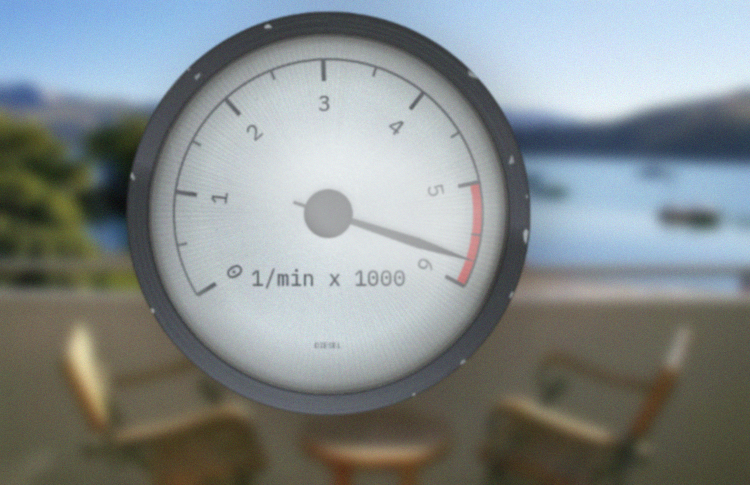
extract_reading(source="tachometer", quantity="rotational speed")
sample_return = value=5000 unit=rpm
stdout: value=5750 unit=rpm
